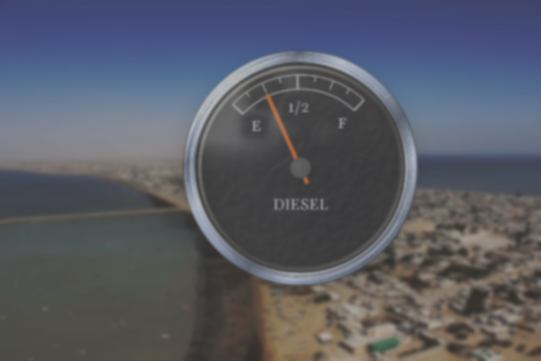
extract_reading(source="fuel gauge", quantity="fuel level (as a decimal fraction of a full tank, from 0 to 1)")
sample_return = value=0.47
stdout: value=0.25
